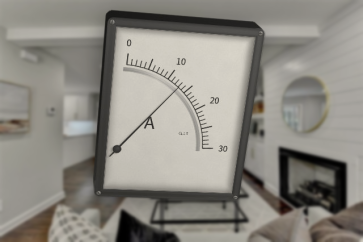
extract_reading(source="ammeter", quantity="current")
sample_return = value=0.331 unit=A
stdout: value=13 unit=A
